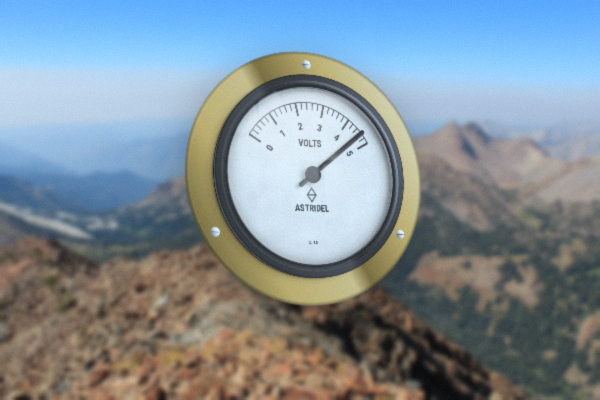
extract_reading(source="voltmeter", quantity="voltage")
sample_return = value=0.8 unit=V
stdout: value=4.6 unit=V
